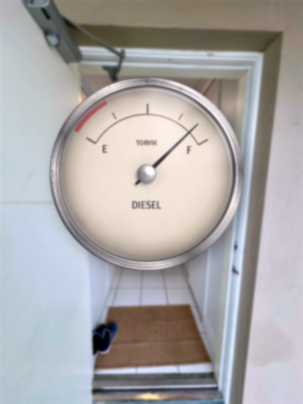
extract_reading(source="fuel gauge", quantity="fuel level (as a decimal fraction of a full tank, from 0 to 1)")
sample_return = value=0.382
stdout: value=0.875
